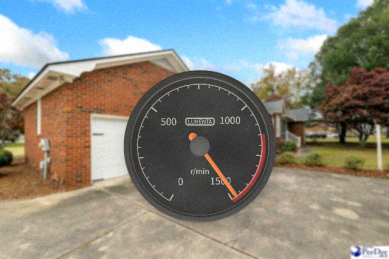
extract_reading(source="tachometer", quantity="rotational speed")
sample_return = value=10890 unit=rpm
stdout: value=1475 unit=rpm
